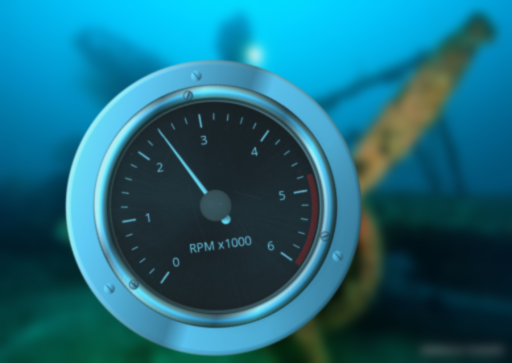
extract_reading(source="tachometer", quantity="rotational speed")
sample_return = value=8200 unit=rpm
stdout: value=2400 unit=rpm
